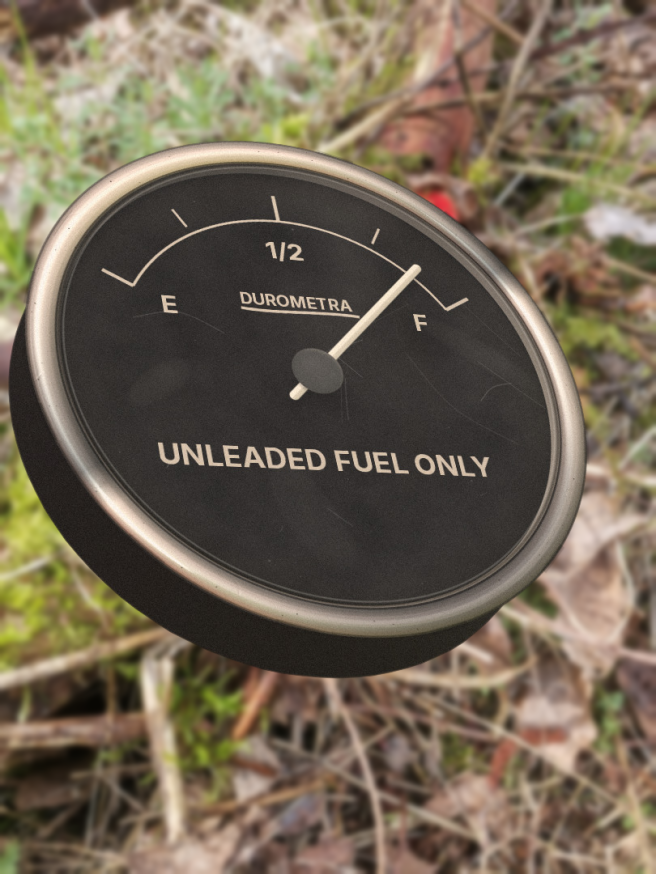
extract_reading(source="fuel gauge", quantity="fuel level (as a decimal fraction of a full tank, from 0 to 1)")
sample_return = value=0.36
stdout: value=0.875
